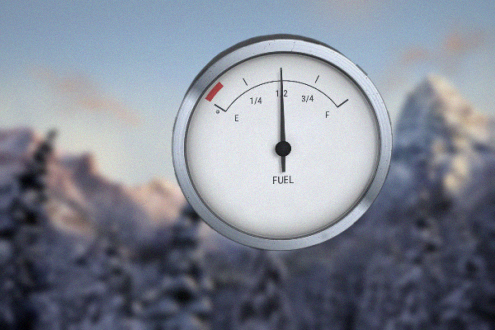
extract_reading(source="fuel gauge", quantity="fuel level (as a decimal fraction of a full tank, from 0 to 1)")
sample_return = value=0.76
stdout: value=0.5
